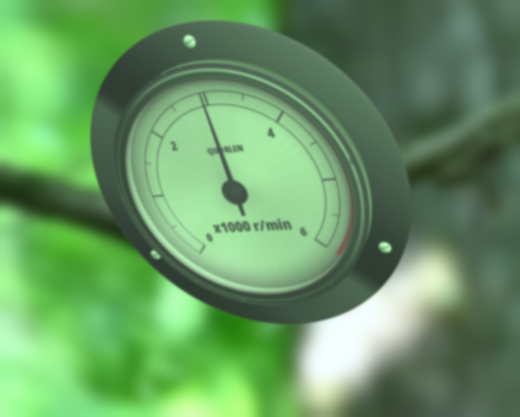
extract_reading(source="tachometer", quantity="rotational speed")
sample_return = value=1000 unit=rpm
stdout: value=3000 unit=rpm
